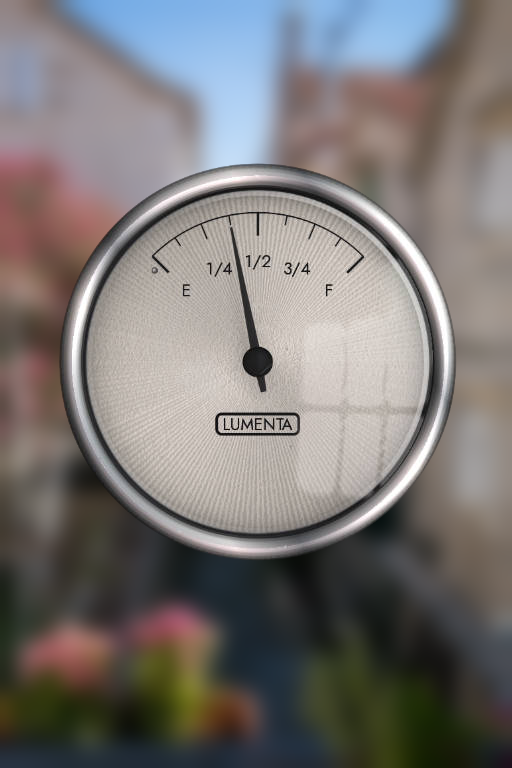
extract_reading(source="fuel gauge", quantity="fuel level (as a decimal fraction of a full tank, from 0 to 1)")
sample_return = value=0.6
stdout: value=0.375
